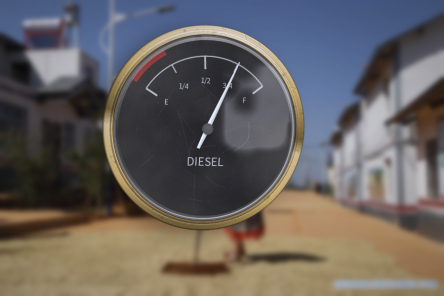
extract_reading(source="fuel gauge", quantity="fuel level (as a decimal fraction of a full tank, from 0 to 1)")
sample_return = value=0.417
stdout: value=0.75
